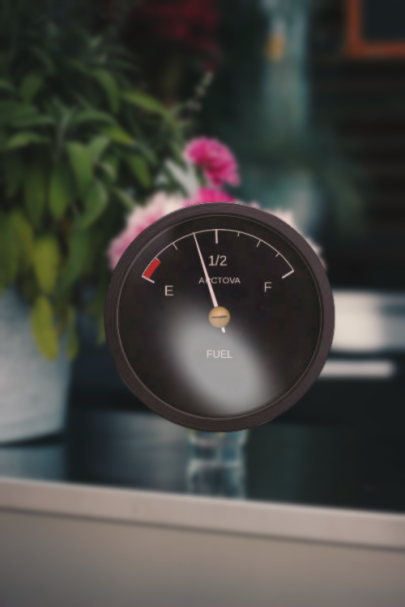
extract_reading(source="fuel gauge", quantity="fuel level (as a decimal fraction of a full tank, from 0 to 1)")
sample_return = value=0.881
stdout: value=0.375
